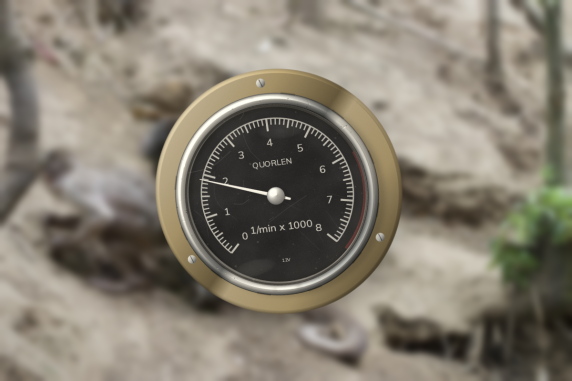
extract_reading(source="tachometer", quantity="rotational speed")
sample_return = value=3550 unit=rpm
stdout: value=1900 unit=rpm
